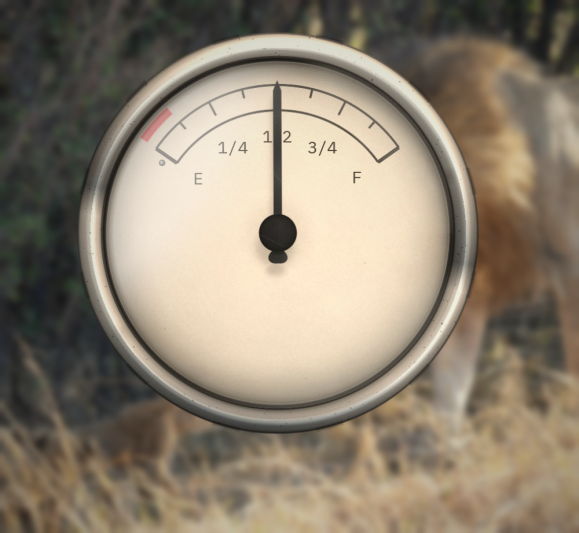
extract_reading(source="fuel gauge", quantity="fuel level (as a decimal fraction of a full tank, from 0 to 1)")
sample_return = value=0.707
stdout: value=0.5
